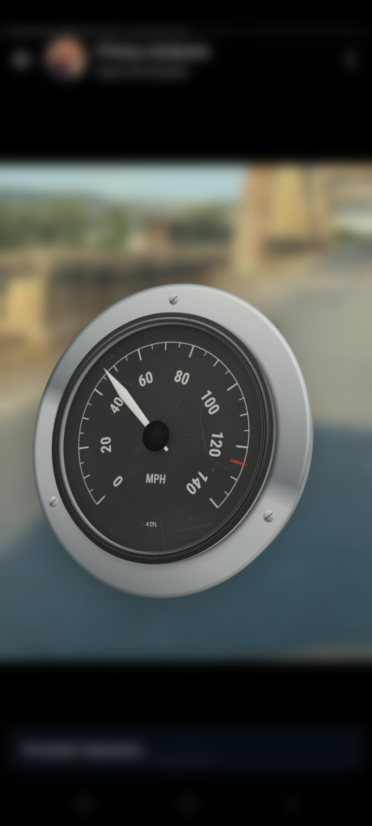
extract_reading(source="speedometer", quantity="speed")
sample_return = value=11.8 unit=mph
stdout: value=47.5 unit=mph
